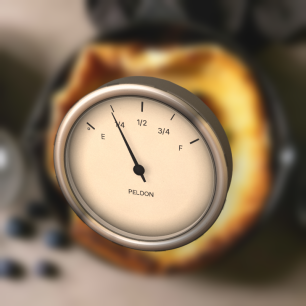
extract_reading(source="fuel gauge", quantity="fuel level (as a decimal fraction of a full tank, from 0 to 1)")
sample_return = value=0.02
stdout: value=0.25
